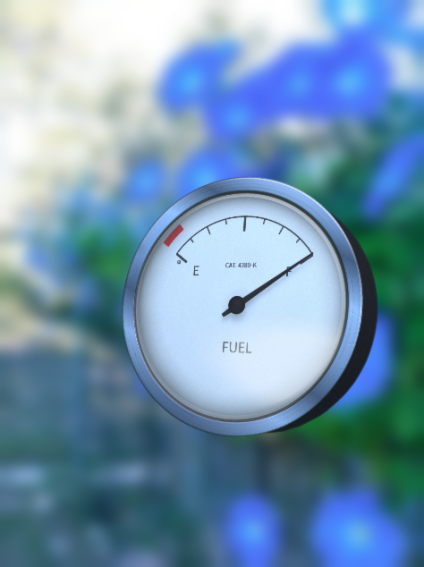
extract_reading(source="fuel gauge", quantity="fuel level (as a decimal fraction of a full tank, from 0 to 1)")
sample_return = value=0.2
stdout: value=1
